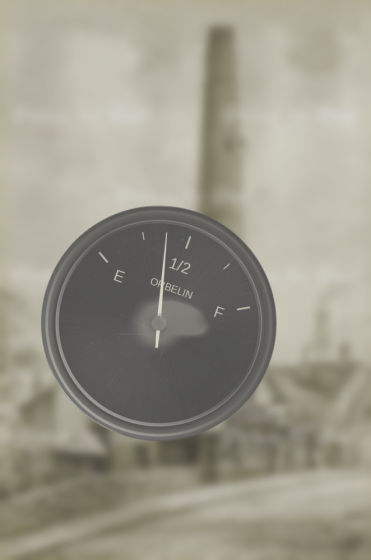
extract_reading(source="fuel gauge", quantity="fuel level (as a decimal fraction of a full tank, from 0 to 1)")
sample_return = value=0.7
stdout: value=0.375
